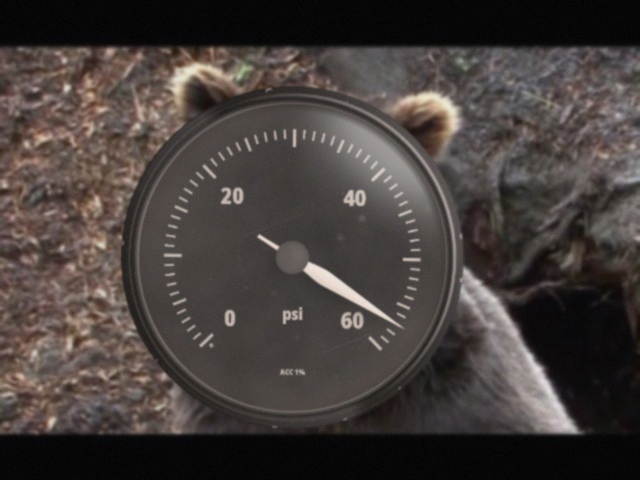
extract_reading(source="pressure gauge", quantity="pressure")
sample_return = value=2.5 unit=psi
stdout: value=57 unit=psi
